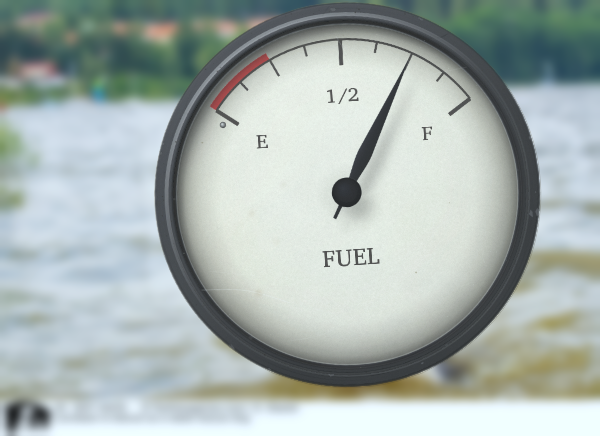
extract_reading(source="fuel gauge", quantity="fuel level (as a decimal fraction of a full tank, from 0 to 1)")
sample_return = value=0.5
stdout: value=0.75
